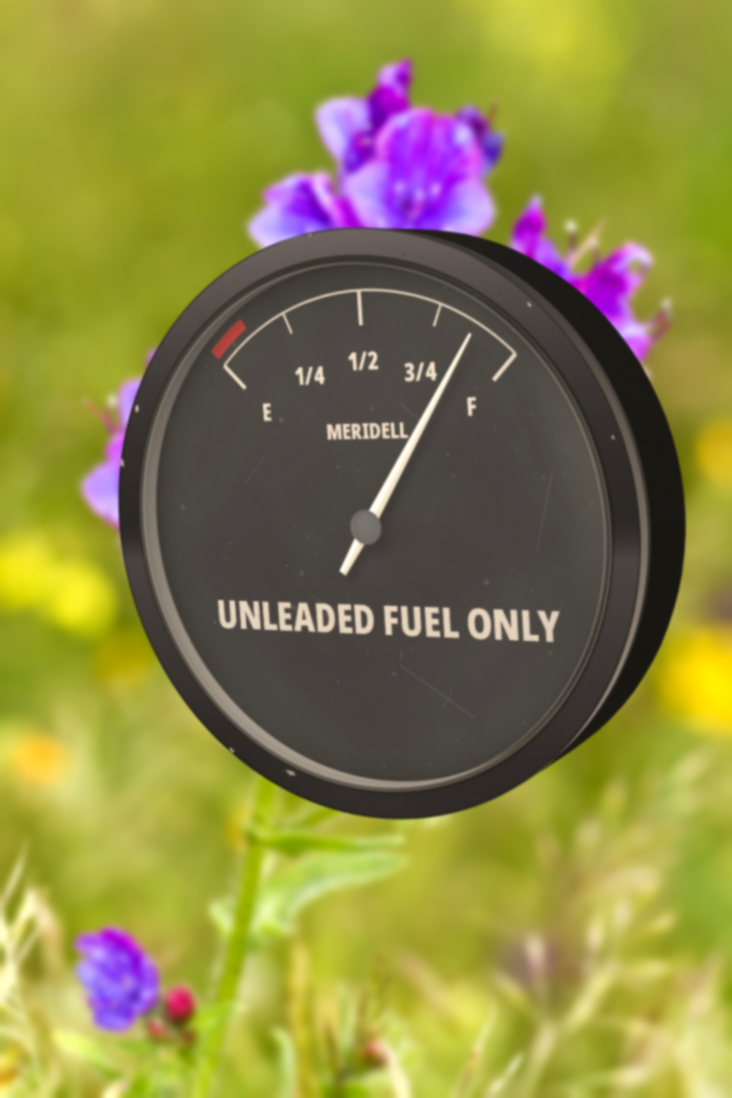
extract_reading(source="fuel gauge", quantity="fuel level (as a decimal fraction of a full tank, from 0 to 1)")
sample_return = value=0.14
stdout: value=0.875
